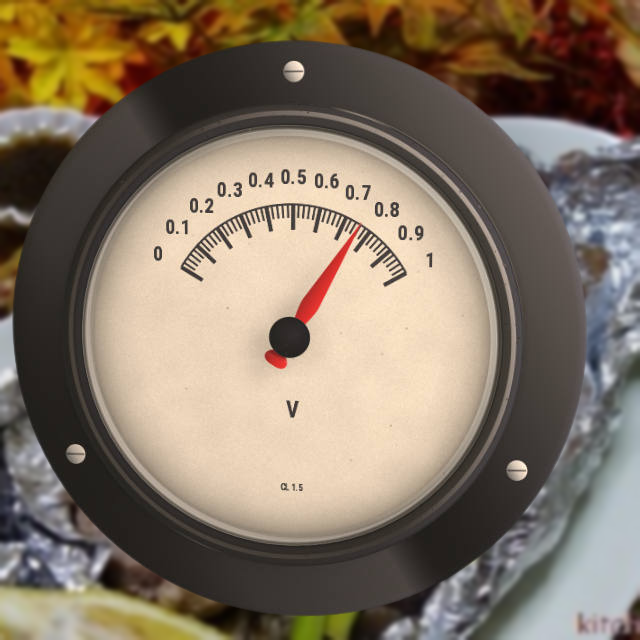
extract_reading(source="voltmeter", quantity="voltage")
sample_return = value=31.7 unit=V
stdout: value=0.76 unit=V
